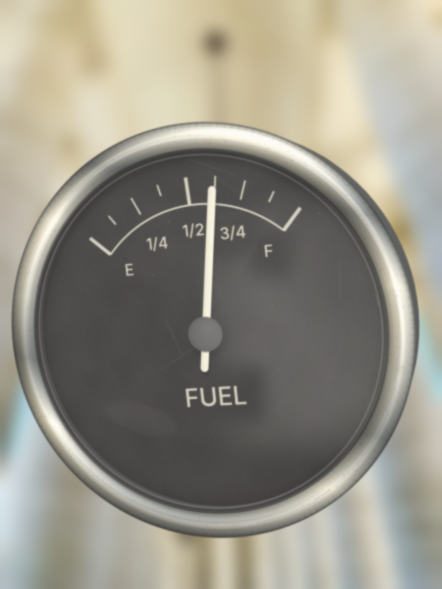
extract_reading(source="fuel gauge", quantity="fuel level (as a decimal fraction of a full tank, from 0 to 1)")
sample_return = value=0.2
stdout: value=0.625
